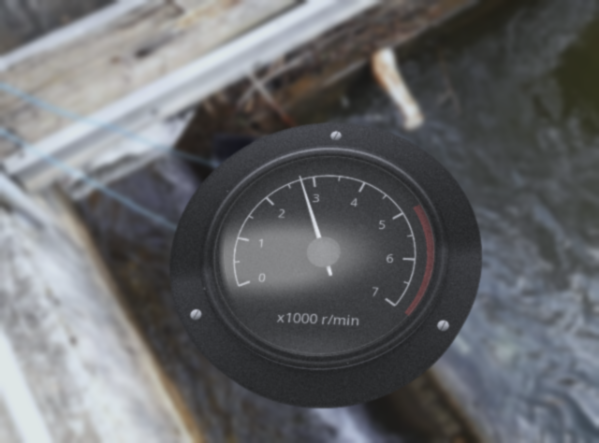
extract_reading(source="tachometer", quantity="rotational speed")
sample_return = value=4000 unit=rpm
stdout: value=2750 unit=rpm
